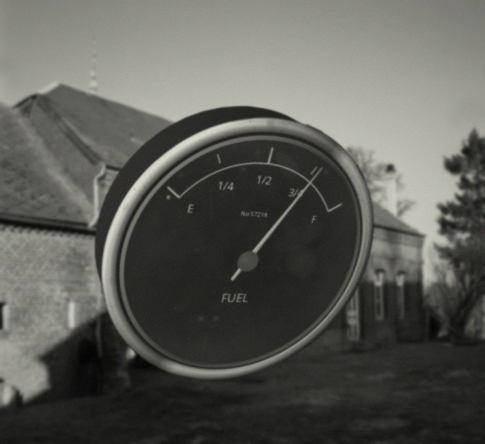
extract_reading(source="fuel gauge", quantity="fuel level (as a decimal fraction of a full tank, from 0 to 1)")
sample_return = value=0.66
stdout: value=0.75
